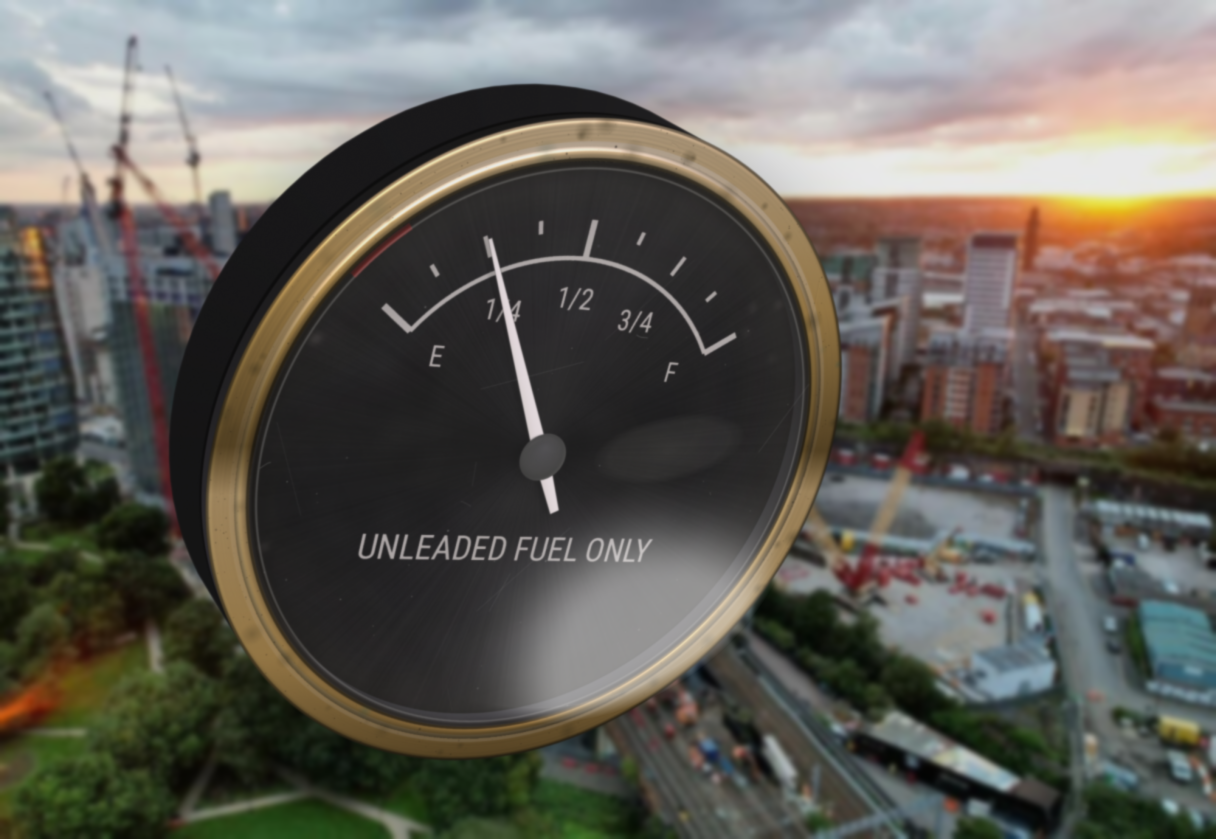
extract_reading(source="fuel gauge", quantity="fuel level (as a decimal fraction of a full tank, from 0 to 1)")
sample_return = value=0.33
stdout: value=0.25
